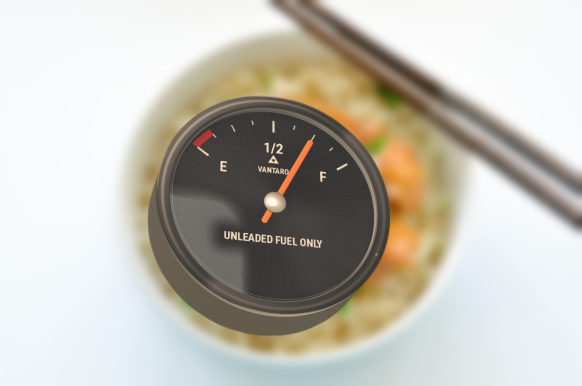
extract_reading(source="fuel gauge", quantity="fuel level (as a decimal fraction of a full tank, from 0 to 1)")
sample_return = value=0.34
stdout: value=0.75
